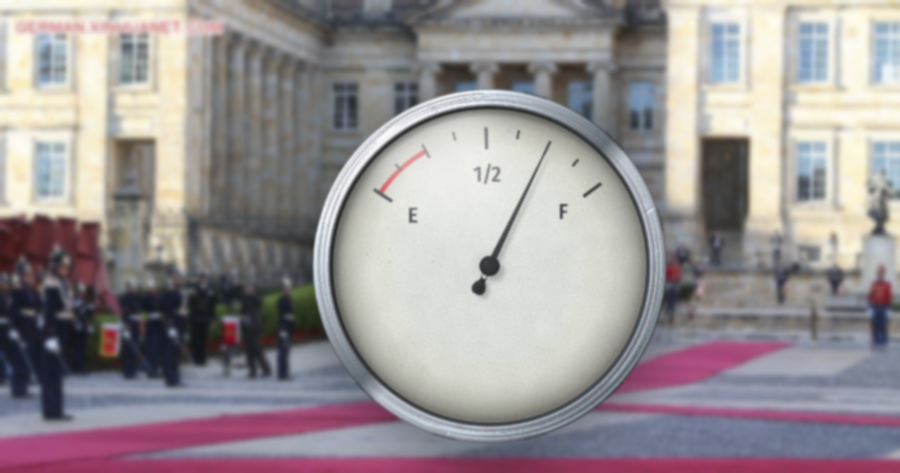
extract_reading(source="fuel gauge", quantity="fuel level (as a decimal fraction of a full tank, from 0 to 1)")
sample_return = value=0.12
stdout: value=0.75
